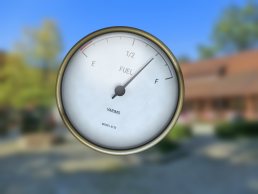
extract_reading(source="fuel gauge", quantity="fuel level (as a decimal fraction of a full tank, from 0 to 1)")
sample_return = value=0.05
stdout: value=0.75
